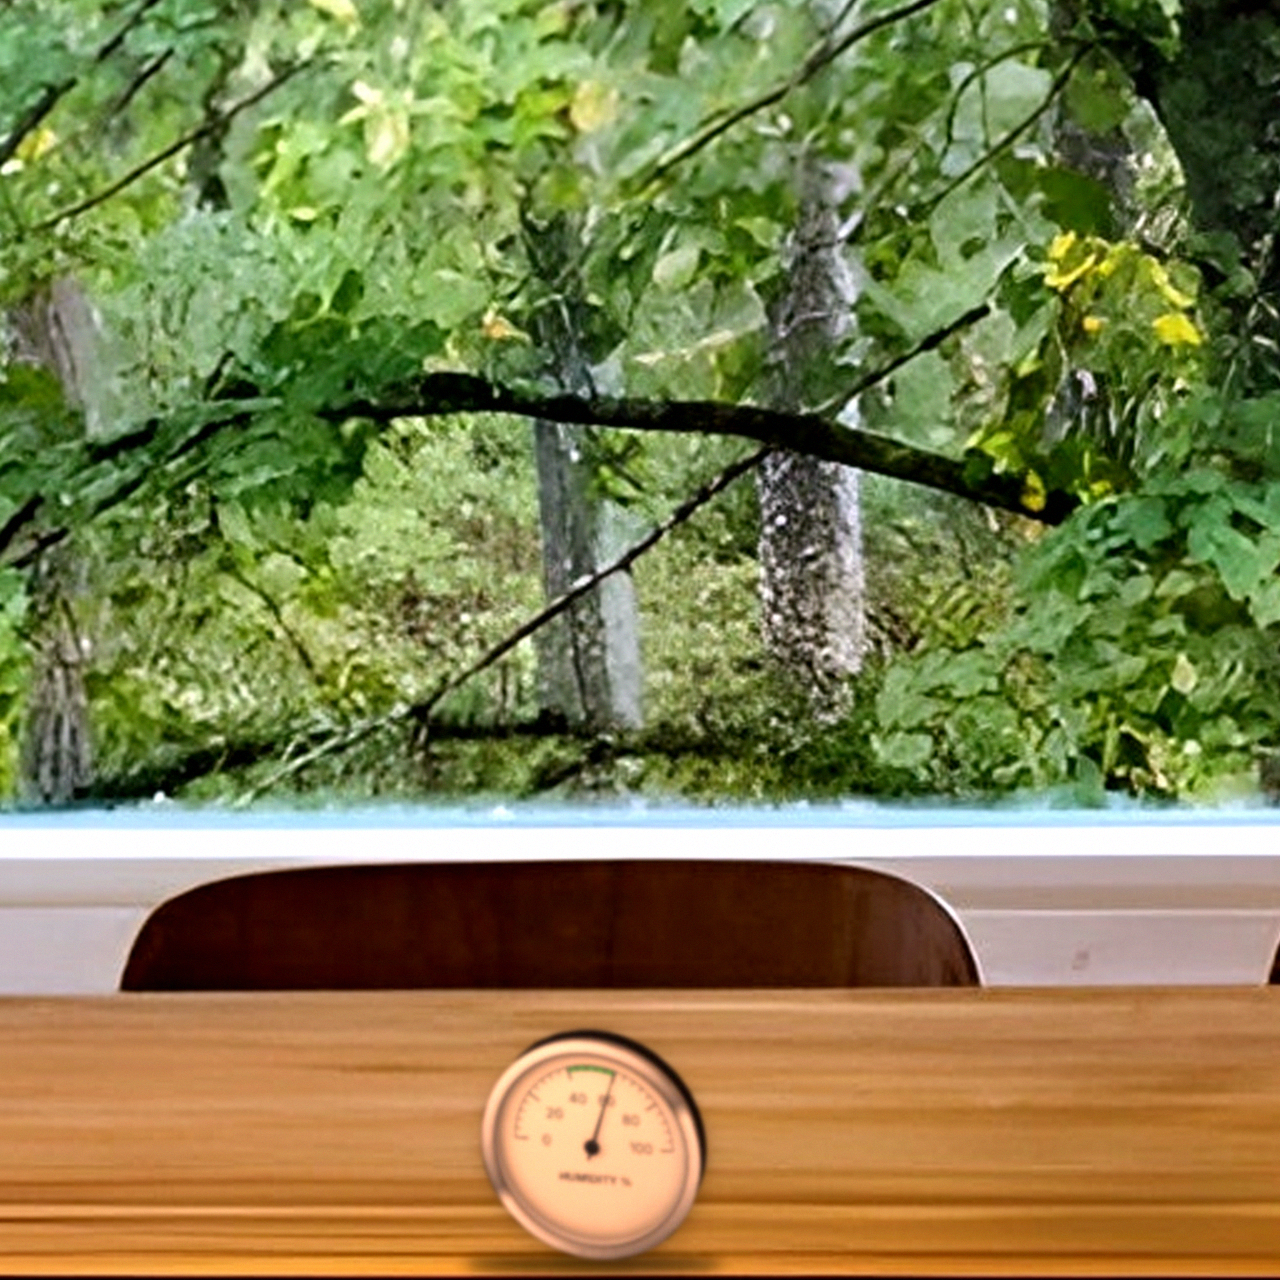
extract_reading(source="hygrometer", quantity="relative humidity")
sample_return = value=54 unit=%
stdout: value=60 unit=%
